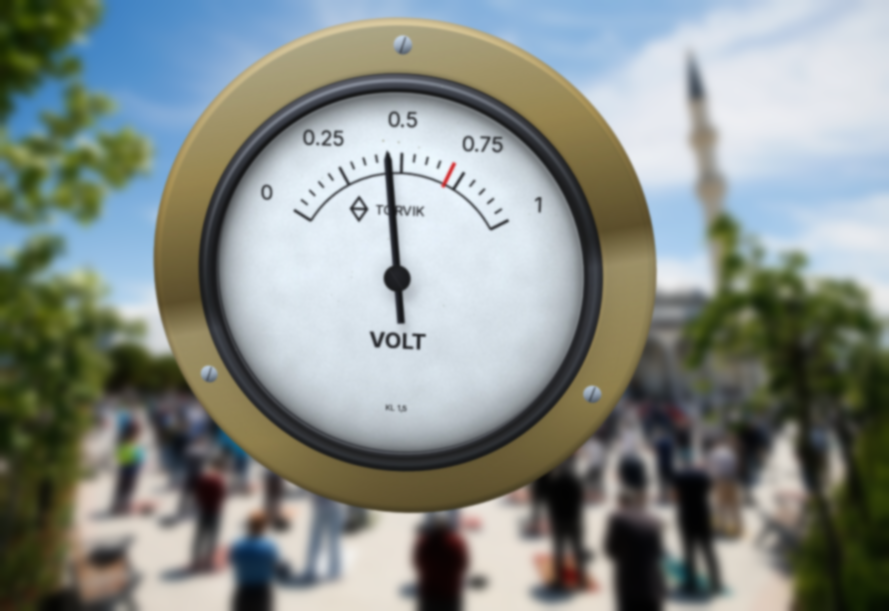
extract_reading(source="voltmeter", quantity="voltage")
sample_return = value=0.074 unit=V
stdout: value=0.45 unit=V
